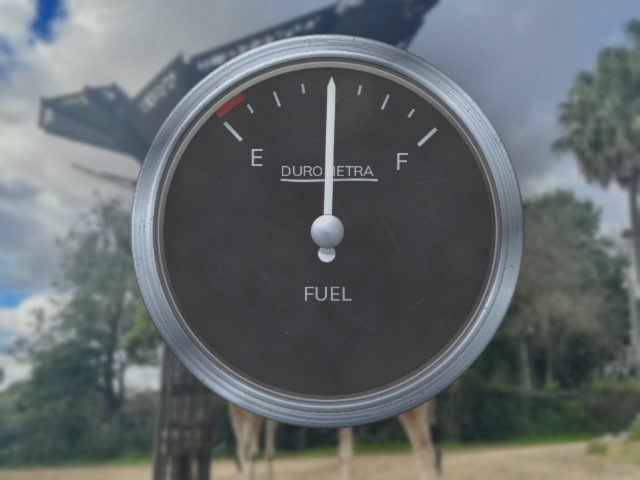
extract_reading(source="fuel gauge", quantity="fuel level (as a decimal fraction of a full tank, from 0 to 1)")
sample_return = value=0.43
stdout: value=0.5
